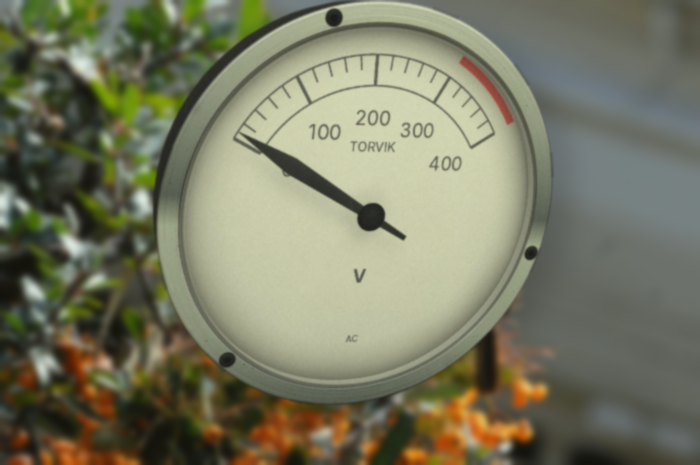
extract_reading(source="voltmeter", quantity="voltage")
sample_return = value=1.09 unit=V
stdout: value=10 unit=V
